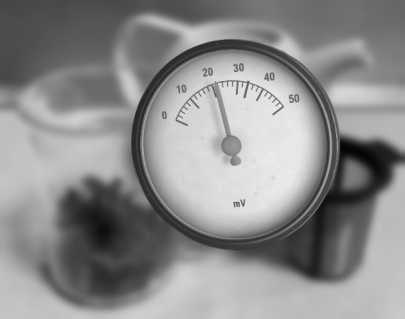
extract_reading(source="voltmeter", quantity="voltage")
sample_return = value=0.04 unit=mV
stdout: value=22 unit=mV
